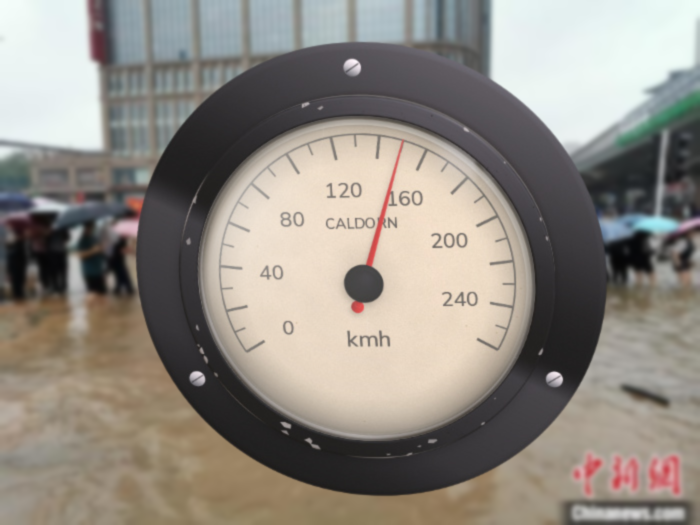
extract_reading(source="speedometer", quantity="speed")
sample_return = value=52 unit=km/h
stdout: value=150 unit=km/h
